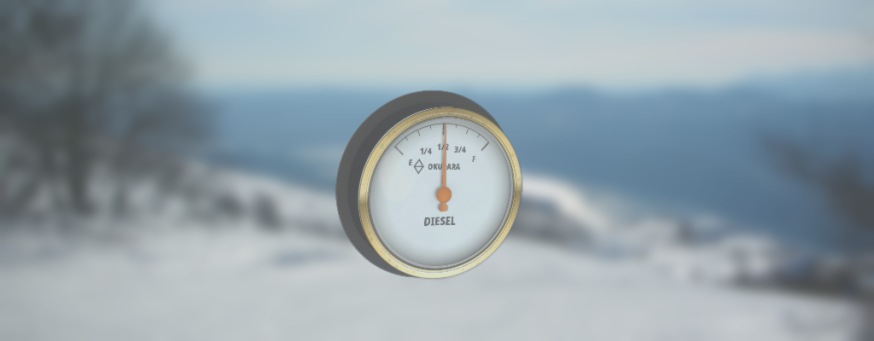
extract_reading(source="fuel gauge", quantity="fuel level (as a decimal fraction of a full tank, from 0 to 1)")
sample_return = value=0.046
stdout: value=0.5
